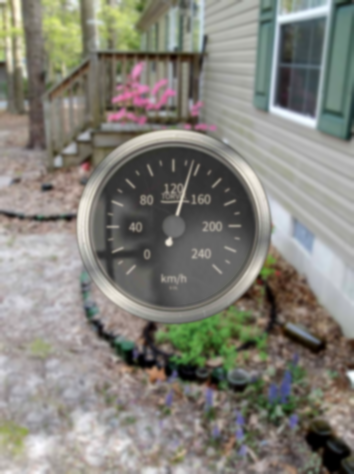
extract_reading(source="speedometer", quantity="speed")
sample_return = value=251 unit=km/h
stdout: value=135 unit=km/h
